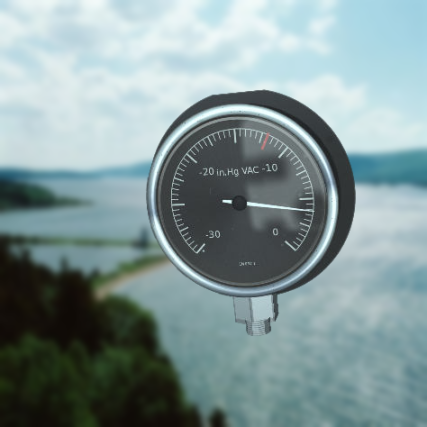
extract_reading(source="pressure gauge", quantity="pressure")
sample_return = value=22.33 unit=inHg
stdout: value=-4 unit=inHg
